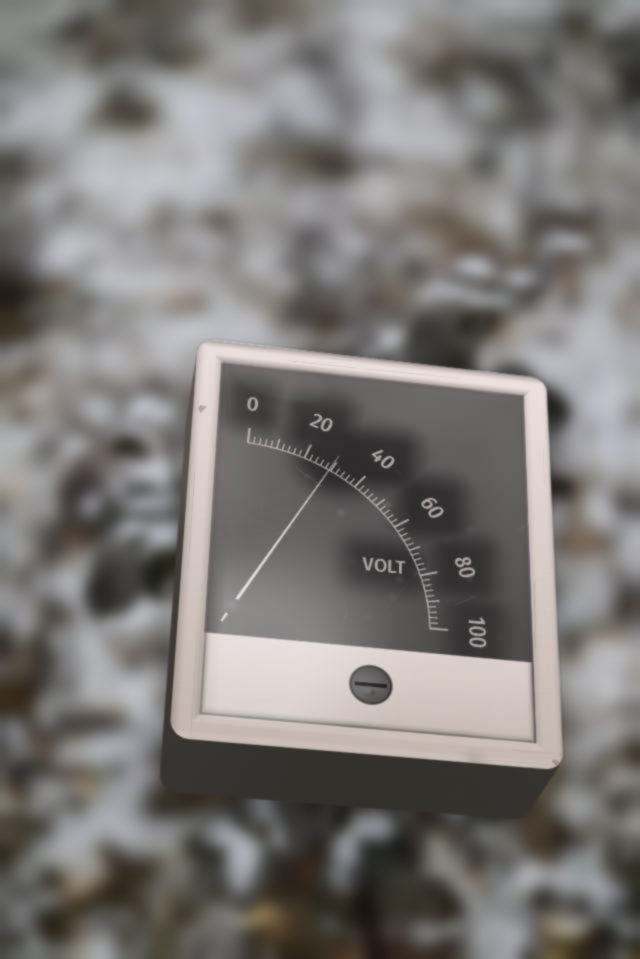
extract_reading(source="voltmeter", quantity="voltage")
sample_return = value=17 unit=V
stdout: value=30 unit=V
